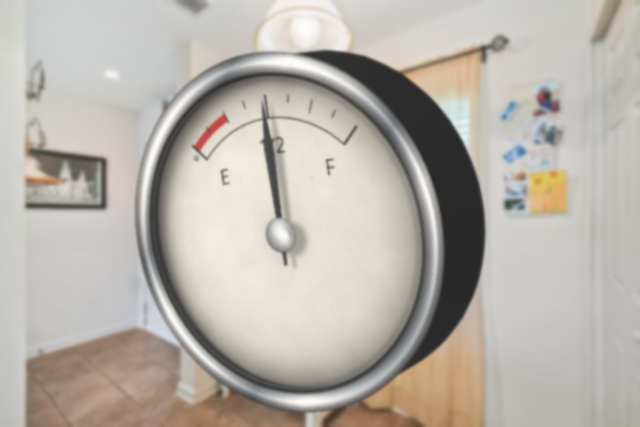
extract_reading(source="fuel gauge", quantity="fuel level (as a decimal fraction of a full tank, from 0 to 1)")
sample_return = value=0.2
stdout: value=0.5
